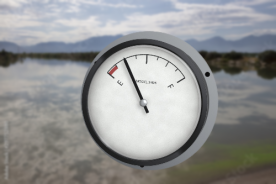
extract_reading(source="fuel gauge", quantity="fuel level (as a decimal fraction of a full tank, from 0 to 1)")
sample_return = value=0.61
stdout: value=0.25
